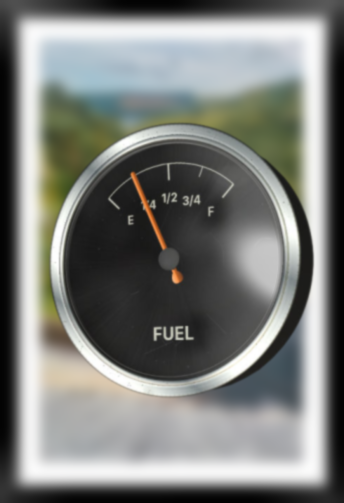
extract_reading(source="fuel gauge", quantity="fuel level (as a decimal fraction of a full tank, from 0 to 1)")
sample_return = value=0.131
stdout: value=0.25
